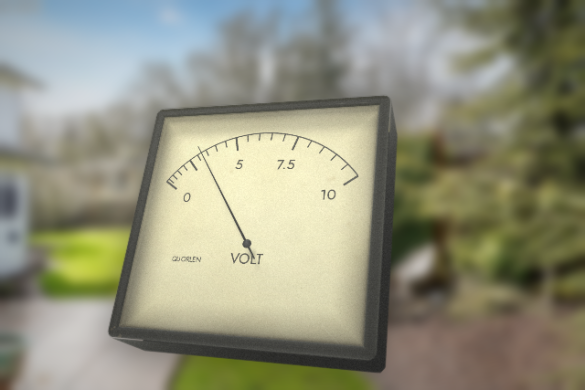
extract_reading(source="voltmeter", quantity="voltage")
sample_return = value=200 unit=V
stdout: value=3.25 unit=V
